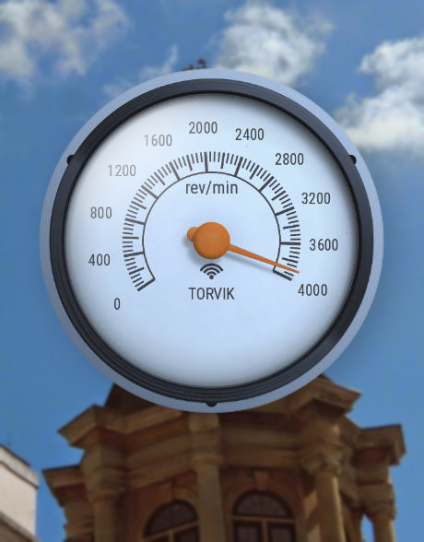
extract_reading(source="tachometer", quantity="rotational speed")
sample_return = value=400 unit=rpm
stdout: value=3900 unit=rpm
